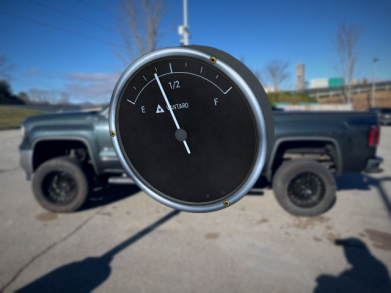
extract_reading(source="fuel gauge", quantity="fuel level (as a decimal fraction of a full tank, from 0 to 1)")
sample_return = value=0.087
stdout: value=0.375
